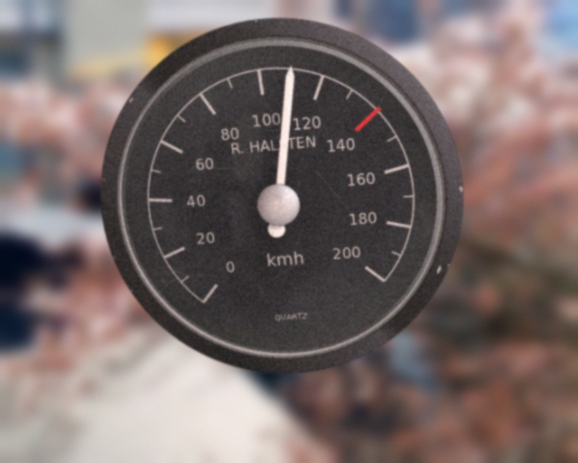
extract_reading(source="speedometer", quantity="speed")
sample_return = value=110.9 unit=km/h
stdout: value=110 unit=km/h
